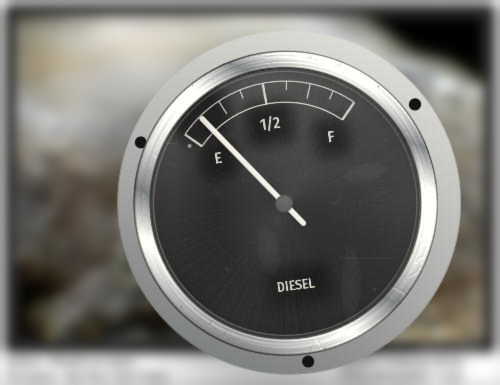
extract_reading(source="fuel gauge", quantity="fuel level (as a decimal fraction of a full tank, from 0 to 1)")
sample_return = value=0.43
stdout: value=0.125
